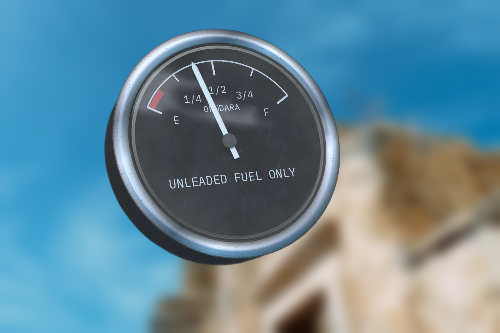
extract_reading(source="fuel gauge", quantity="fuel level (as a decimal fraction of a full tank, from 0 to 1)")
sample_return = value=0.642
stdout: value=0.375
